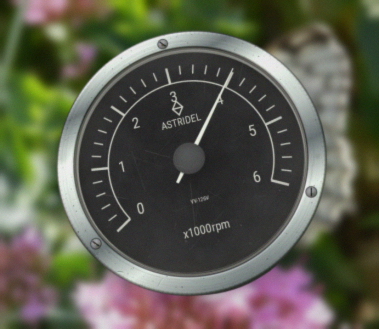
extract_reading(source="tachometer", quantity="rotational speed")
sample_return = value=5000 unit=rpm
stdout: value=4000 unit=rpm
